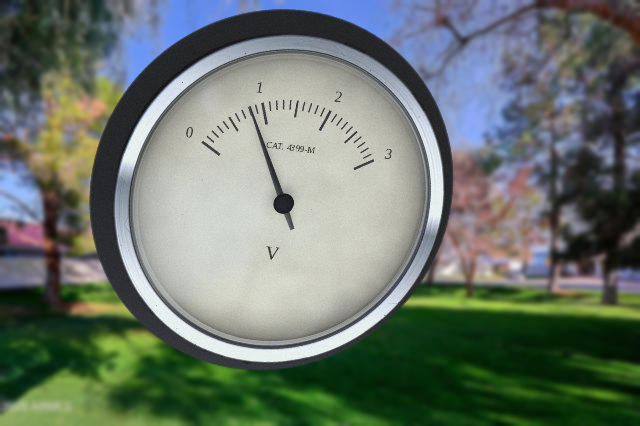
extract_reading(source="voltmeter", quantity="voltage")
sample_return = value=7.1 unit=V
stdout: value=0.8 unit=V
